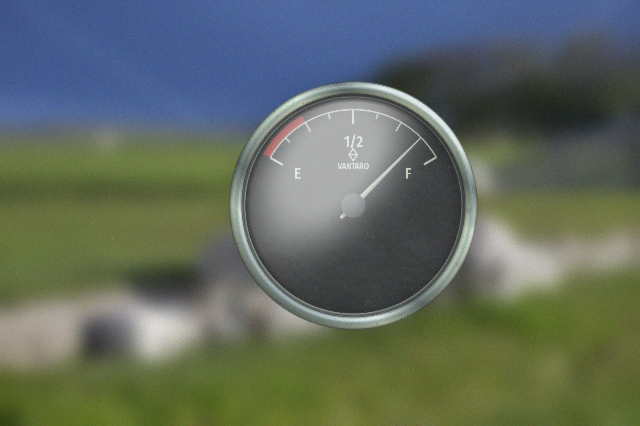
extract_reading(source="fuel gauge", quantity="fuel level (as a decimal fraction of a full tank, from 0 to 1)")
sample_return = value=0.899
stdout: value=0.875
